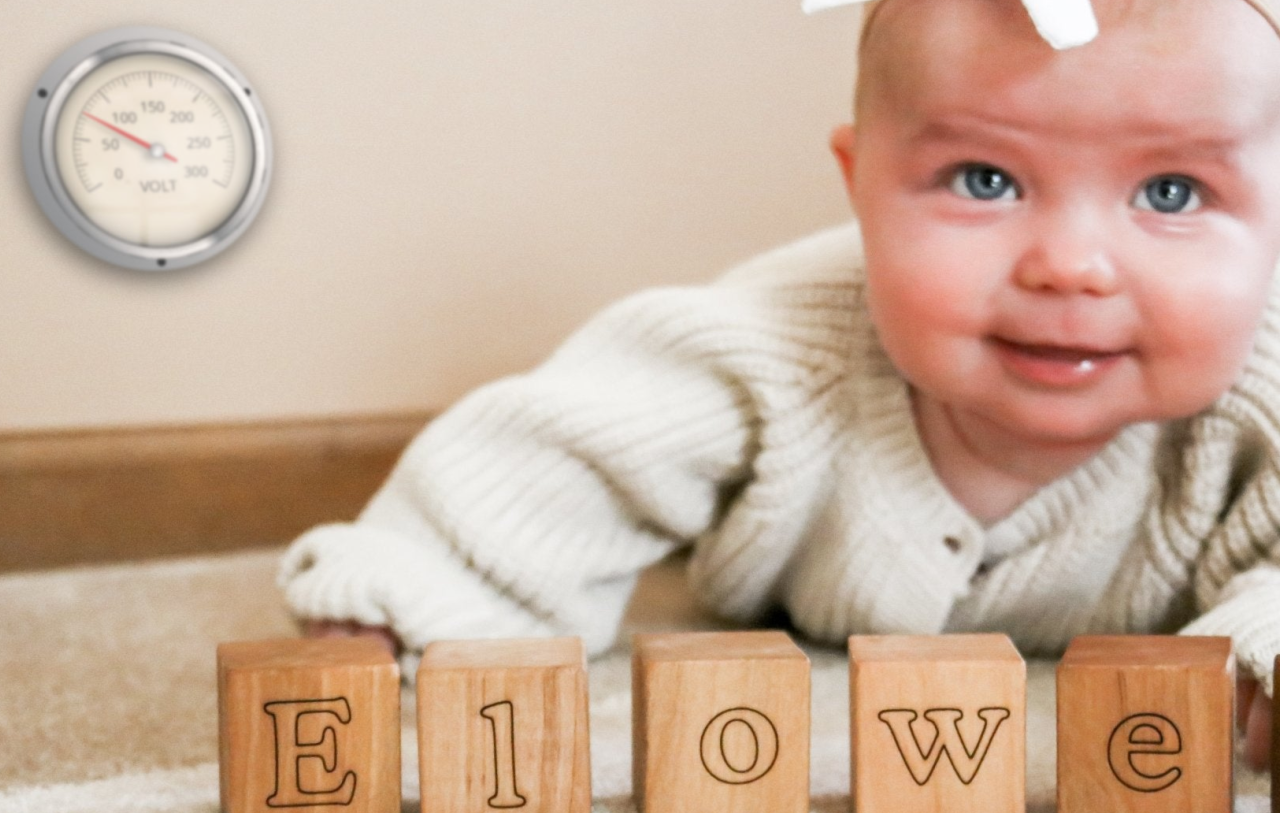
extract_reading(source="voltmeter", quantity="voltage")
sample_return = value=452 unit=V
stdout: value=75 unit=V
